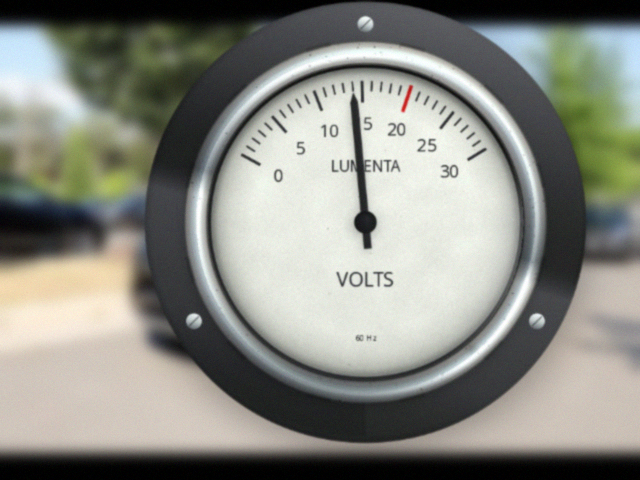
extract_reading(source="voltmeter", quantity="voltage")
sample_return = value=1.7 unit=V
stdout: value=14 unit=V
